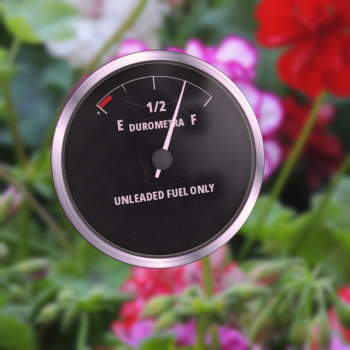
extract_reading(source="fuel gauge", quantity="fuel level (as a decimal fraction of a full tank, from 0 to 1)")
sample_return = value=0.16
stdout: value=0.75
